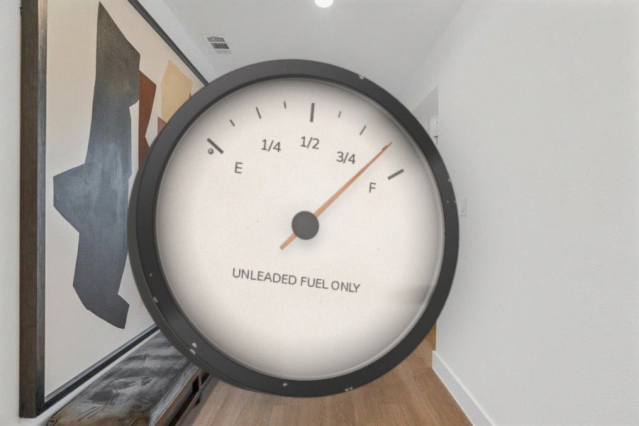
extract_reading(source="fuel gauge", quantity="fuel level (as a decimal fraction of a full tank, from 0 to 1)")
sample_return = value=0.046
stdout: value=0.875
